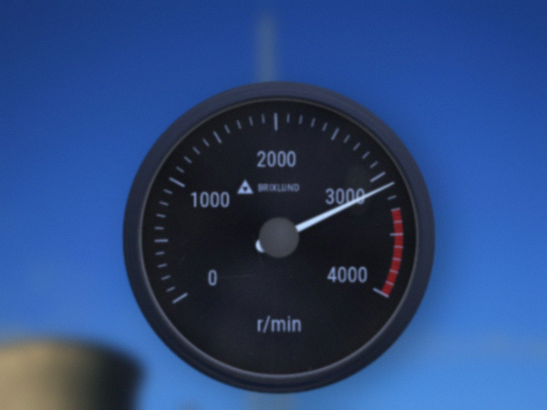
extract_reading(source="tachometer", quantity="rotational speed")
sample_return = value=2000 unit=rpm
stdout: value=3100 unit=rpm
